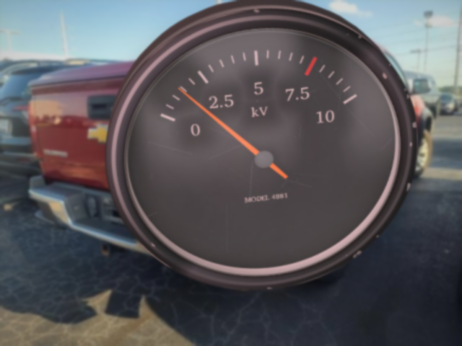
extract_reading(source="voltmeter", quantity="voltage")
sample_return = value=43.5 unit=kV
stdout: value=1.5 unit=kV
